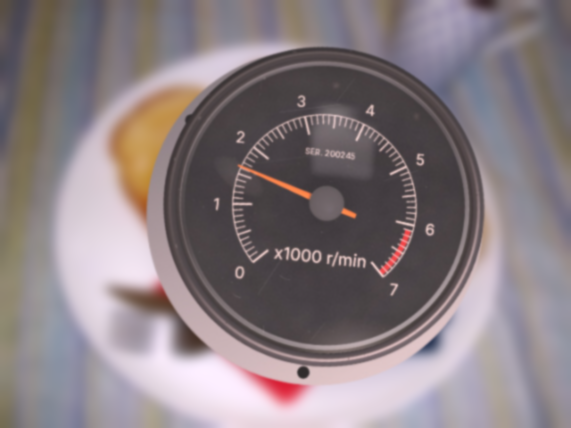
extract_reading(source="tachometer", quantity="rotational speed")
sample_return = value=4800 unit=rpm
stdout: value=1600 unit=rpm
